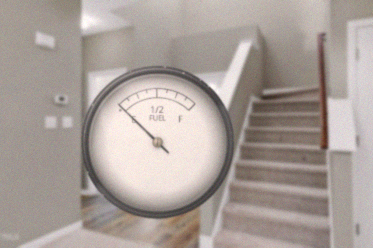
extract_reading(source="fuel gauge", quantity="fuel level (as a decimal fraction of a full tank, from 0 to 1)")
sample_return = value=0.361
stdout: value=0
